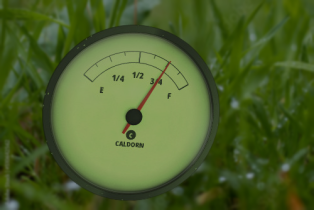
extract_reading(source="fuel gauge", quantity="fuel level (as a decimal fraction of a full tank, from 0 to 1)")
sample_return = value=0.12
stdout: value=0.75
